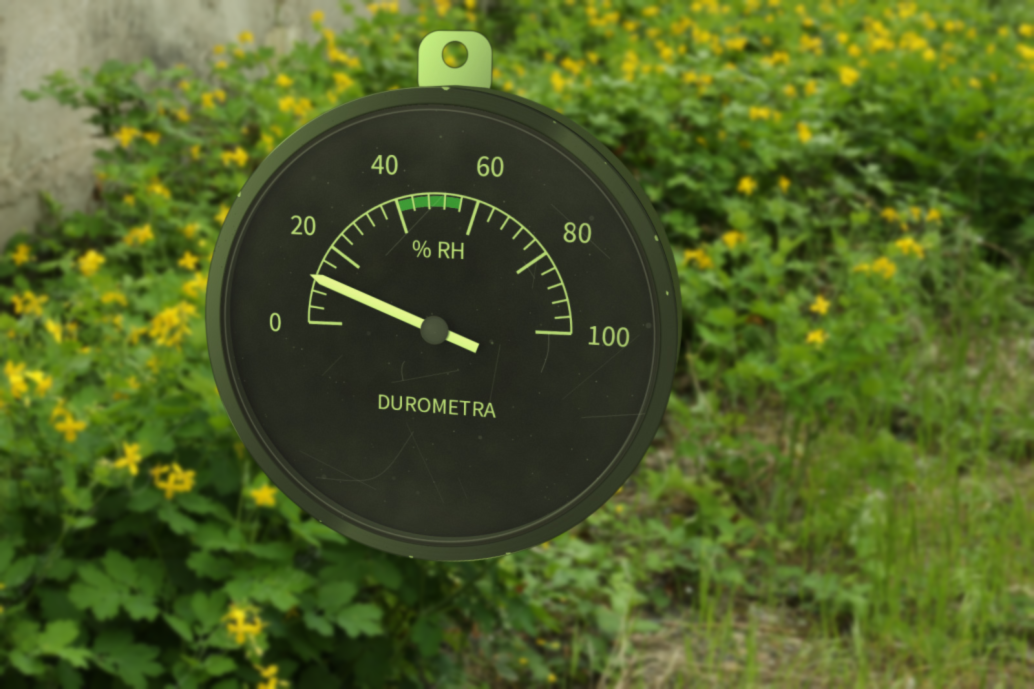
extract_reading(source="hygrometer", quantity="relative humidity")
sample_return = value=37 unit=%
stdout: value=12 unit=%
